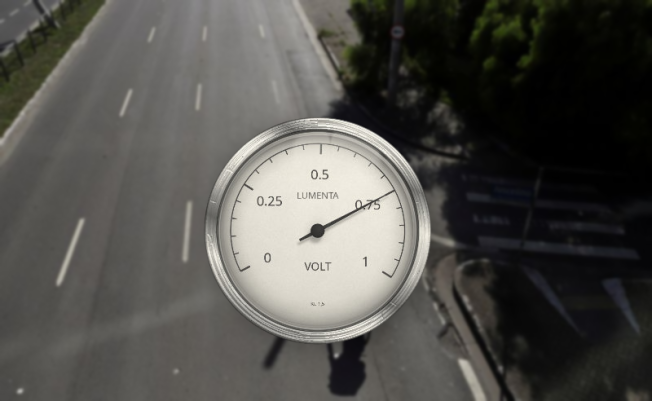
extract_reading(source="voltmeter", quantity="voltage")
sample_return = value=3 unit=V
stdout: value=0.75 unit=V
